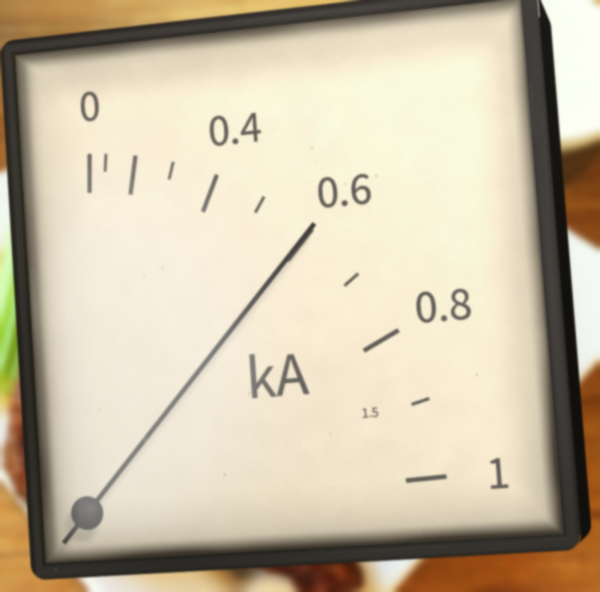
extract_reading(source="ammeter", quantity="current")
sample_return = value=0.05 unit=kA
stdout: value=0.6 unit=kA
